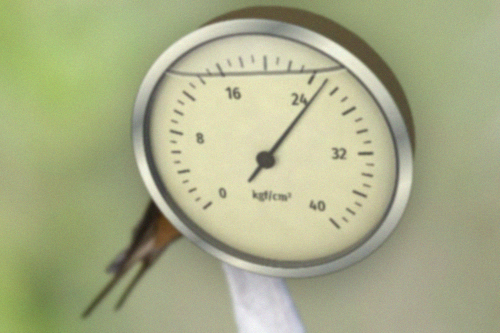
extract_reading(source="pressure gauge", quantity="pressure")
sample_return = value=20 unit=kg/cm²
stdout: value=25 unit=kg/cm²
